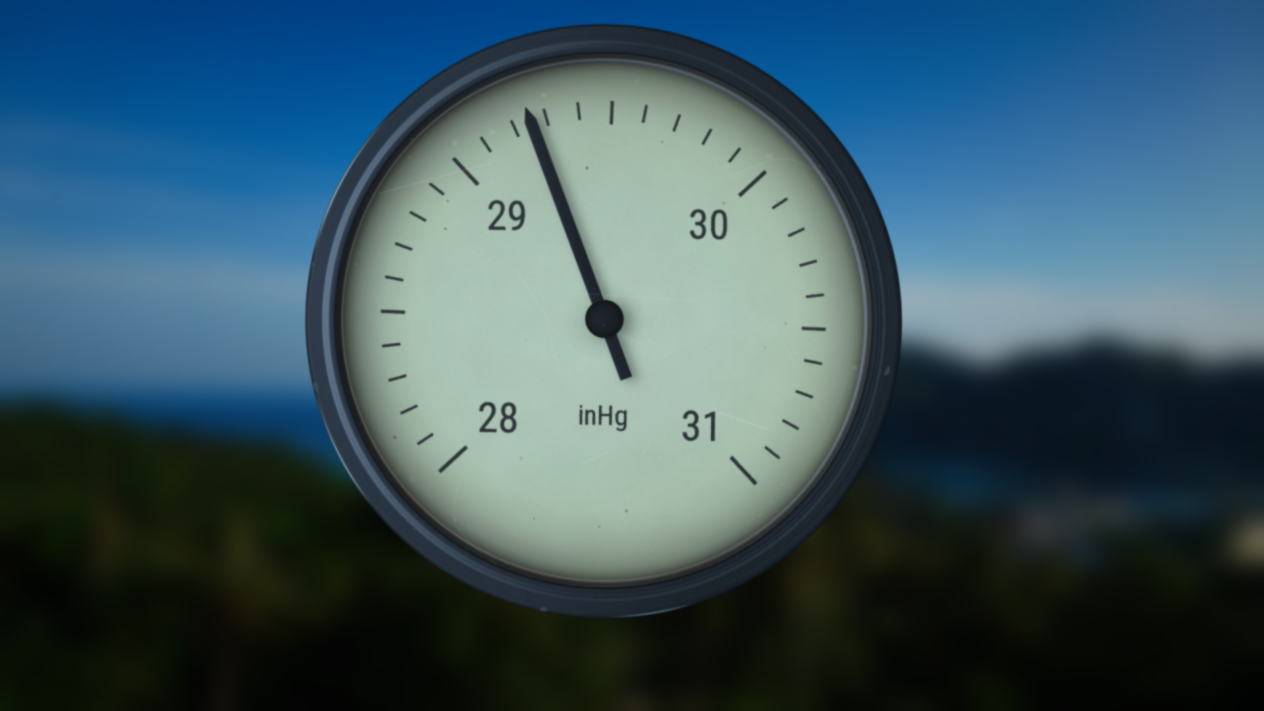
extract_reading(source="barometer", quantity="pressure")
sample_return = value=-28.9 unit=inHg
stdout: value=29.25 unit=inHg
